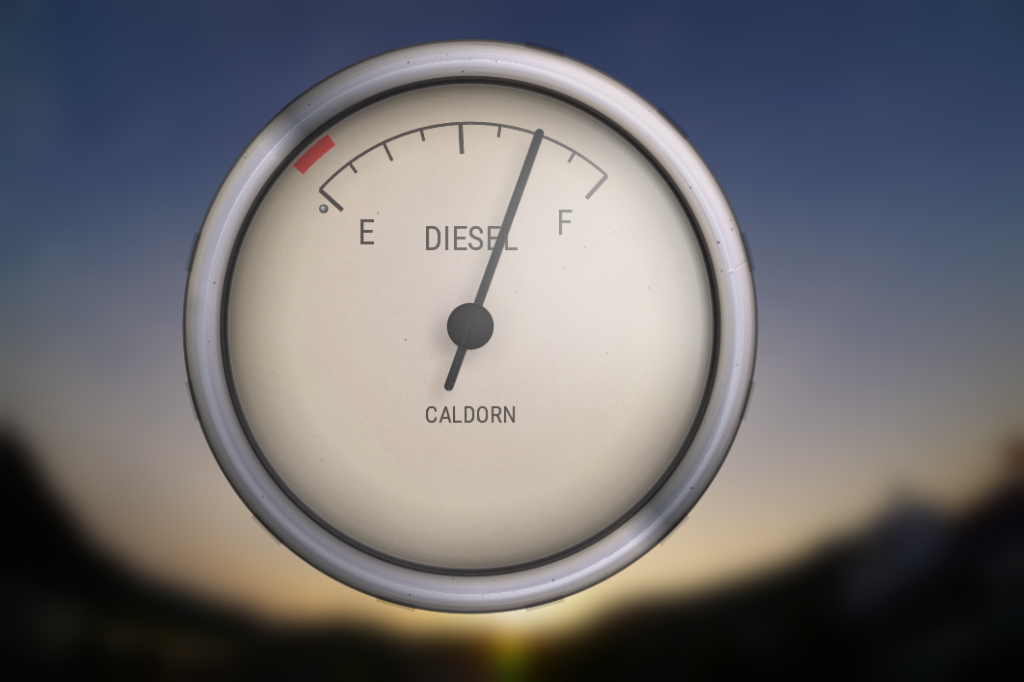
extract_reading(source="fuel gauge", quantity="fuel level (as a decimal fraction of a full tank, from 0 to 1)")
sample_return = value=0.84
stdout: value=0.75
